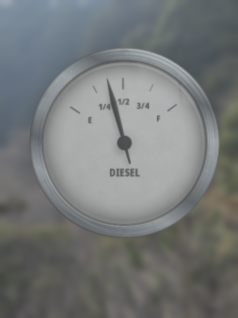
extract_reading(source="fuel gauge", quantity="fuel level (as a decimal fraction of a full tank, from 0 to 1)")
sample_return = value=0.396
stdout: value=0.375
